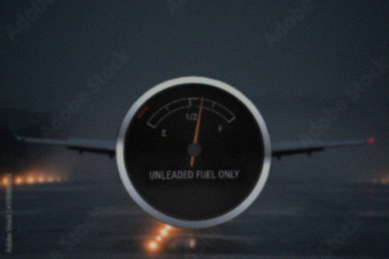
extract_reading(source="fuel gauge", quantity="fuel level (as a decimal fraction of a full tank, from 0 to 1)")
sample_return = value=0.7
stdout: value=0.625
